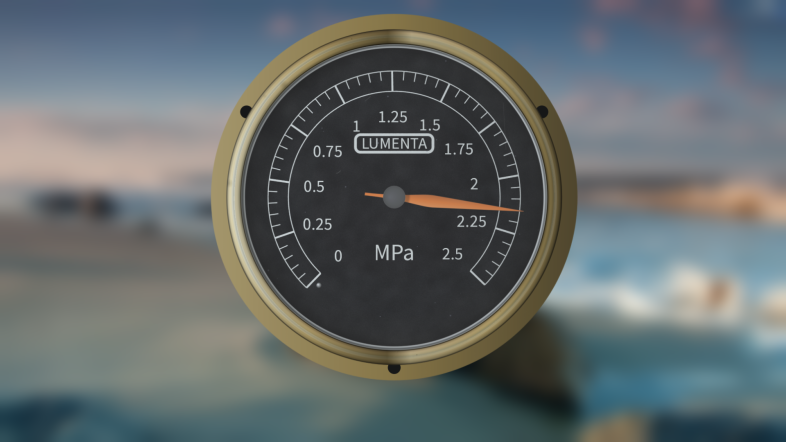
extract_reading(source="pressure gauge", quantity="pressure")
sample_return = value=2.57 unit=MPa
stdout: value=2.15 unit=MPa
